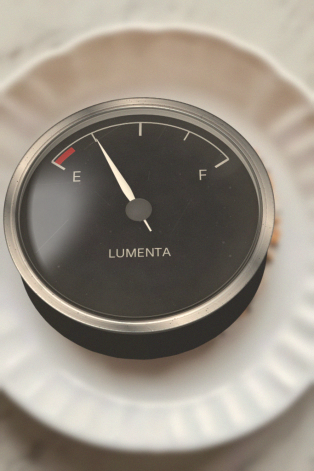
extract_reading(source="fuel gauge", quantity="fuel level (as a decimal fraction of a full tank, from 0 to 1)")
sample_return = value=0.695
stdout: value=0.25
